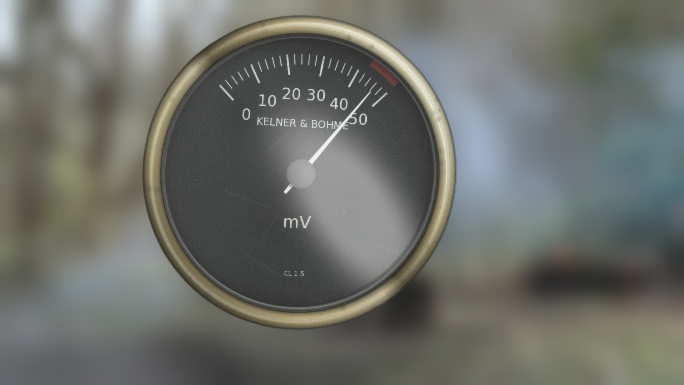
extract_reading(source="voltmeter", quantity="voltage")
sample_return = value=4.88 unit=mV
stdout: value=46 unit=mV
